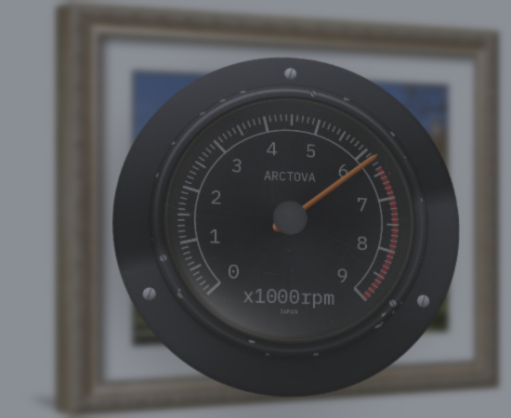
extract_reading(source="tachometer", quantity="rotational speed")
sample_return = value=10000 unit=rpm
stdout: value=6200 unit=rpm
